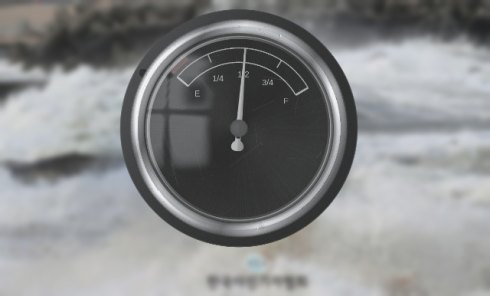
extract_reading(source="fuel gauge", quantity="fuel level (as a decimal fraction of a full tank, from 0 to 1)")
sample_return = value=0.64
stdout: value=0.5
